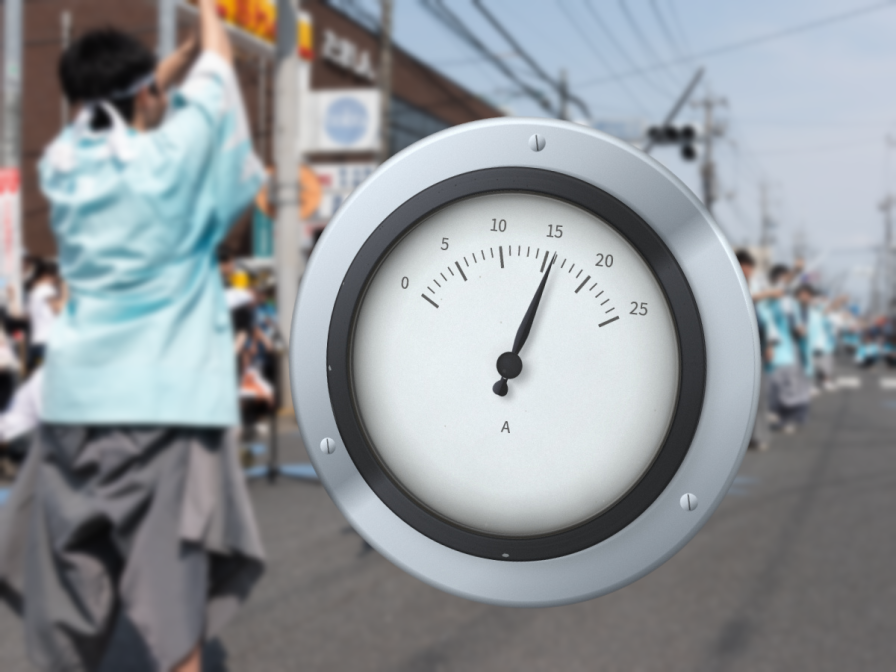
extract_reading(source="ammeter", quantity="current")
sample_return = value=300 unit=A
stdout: value=16 unit=A
